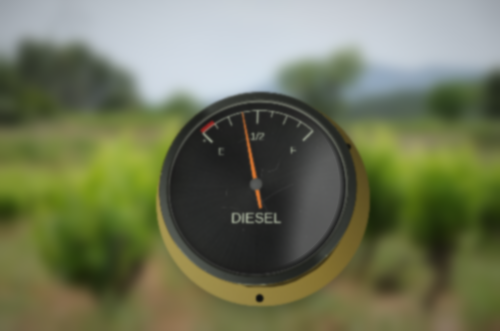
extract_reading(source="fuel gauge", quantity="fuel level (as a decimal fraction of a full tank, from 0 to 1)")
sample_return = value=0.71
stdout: value=0.375
